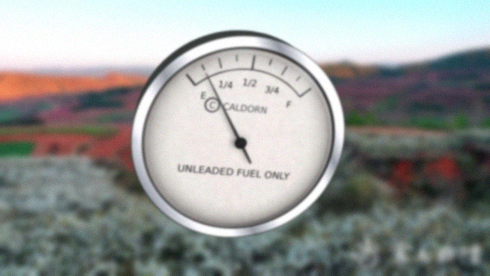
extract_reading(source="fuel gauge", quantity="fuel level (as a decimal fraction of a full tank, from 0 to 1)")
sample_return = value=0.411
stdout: value=0.125
